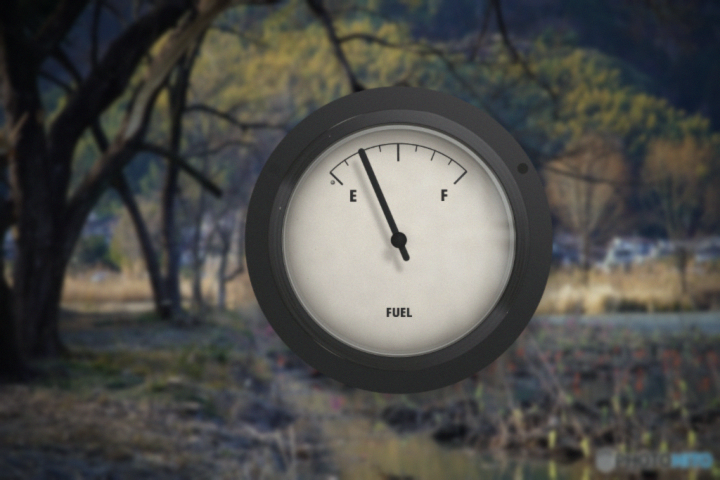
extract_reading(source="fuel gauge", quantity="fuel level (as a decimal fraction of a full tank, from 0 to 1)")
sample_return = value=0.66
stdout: value=0.25
